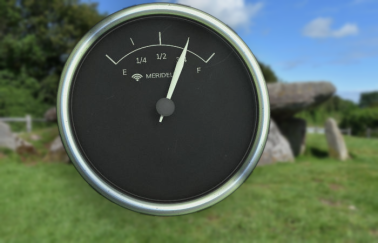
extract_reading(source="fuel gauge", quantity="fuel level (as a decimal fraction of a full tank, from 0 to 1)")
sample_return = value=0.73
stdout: value=0.75
